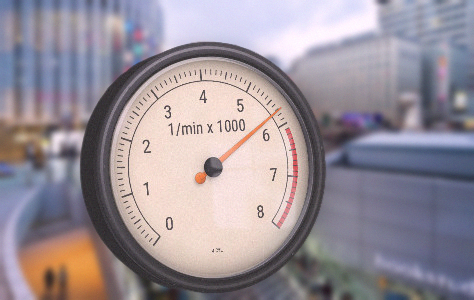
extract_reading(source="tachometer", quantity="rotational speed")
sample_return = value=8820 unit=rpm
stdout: value=5700 unit=rpm
